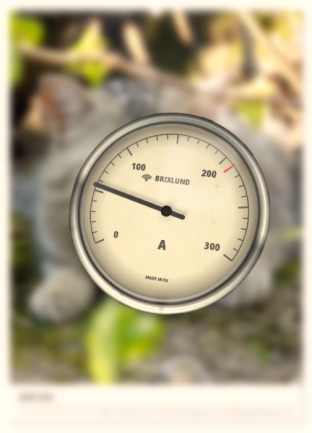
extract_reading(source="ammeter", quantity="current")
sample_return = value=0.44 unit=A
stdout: value=55 unit=A
